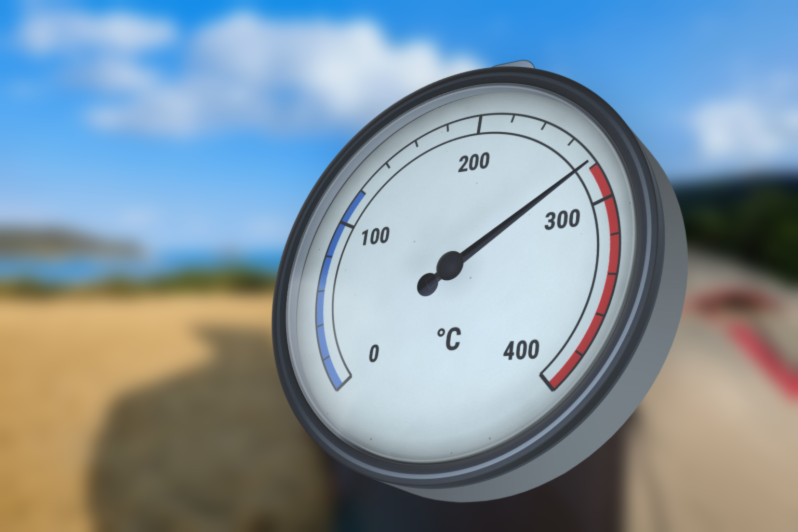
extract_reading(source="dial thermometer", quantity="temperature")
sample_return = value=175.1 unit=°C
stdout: value=280 unit=°C
